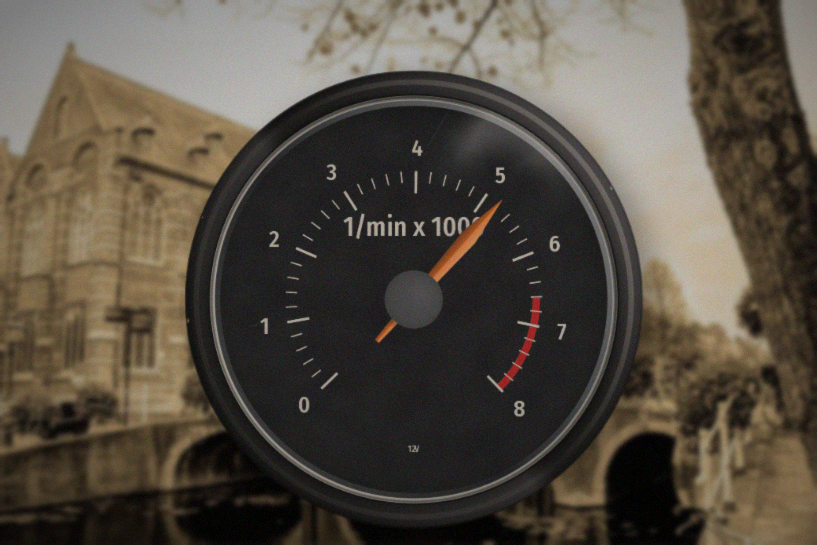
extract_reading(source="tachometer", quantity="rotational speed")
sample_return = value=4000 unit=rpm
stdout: value=5200 unit=rpm
